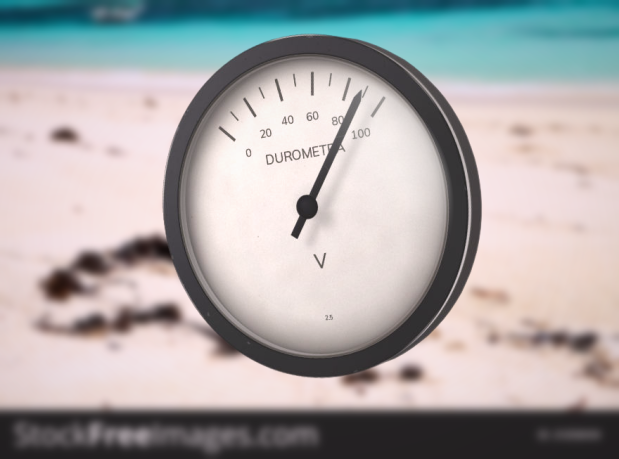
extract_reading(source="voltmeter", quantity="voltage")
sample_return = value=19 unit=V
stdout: value=90 unit=V
